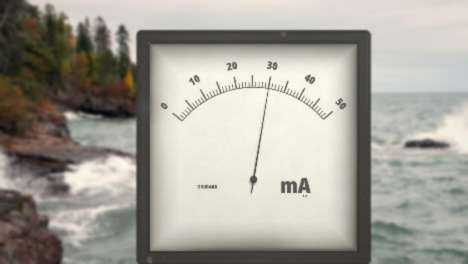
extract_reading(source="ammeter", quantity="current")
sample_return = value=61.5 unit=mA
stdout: value=30 unit=mA
